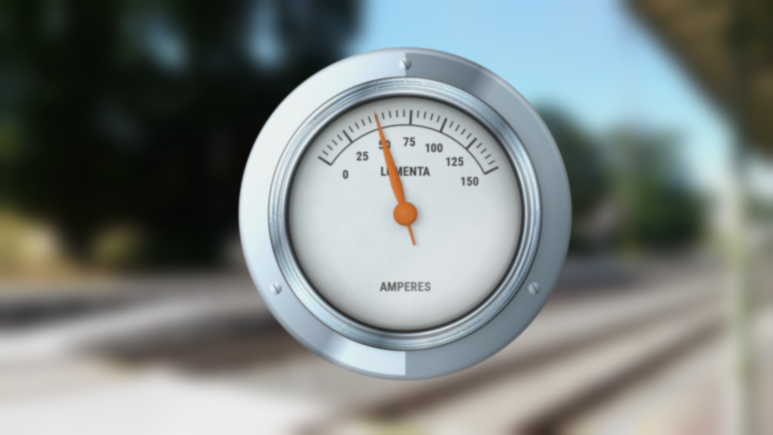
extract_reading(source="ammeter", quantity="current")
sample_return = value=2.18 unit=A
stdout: value=50 unit=A
